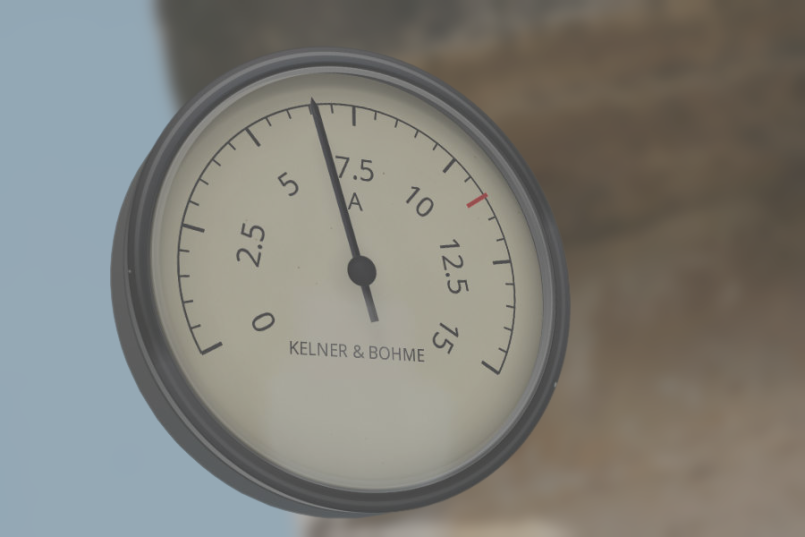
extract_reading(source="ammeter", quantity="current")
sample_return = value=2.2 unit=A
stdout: value=6.5 unit=A
